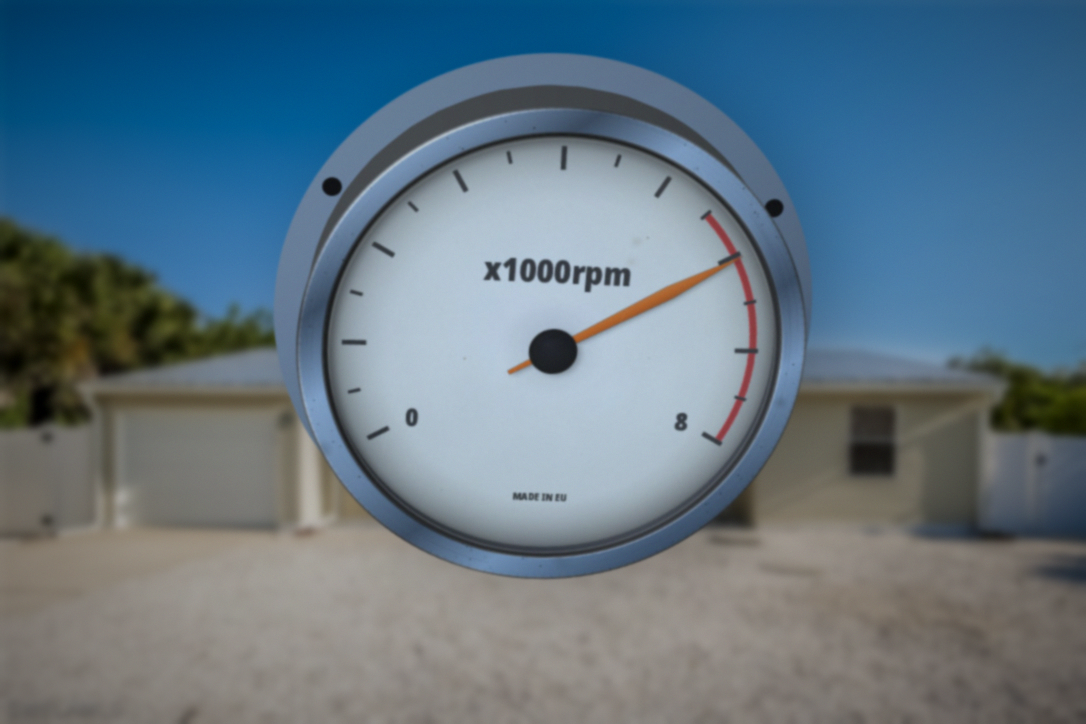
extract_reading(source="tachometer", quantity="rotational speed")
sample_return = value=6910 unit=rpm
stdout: value=6000 unit=rpm
